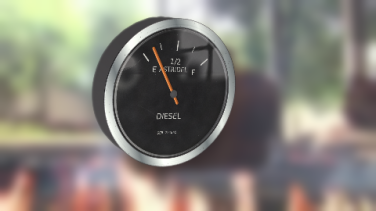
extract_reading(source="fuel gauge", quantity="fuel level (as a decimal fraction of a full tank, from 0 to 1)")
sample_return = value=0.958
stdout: value=0.125
